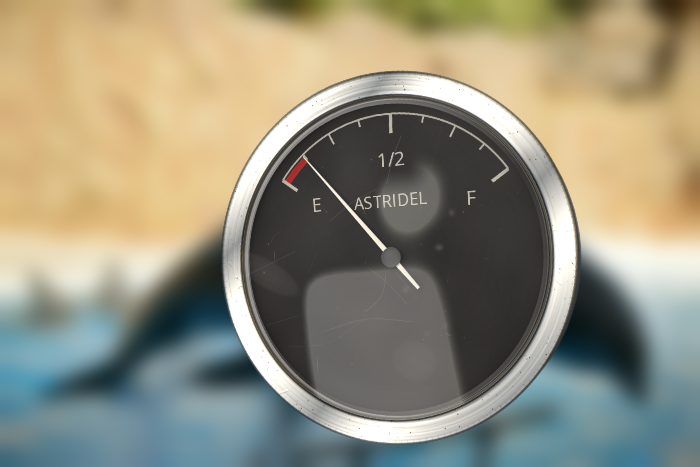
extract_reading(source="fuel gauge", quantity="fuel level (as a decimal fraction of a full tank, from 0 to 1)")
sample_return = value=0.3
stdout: value=0.125
